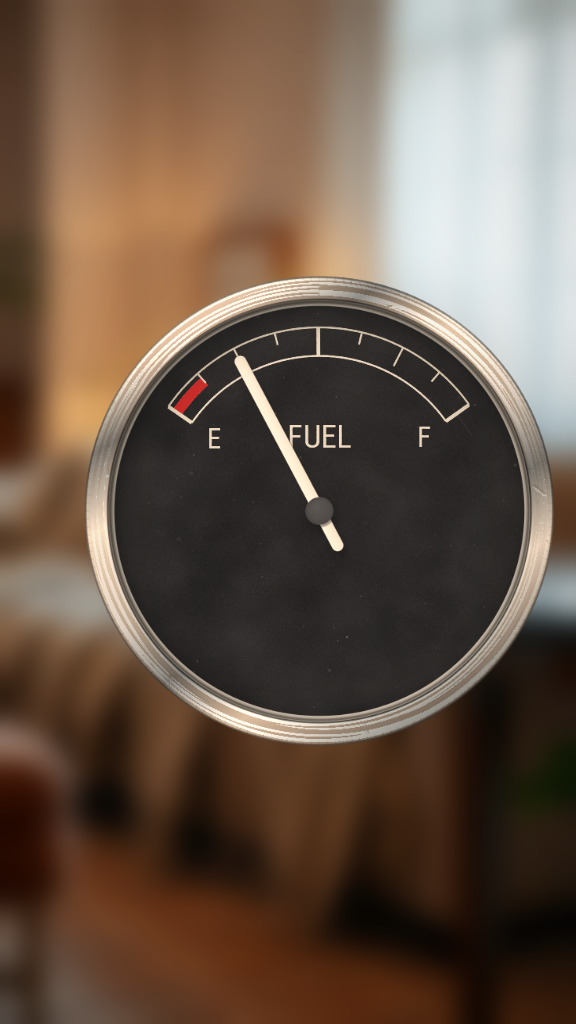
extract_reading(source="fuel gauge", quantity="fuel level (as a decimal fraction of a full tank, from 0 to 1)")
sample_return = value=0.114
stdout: value=0.25
